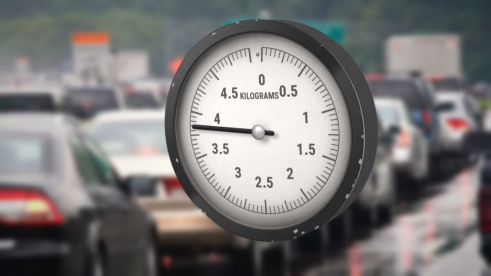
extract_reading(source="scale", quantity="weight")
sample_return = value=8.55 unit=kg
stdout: value=3.85 unit=kg
